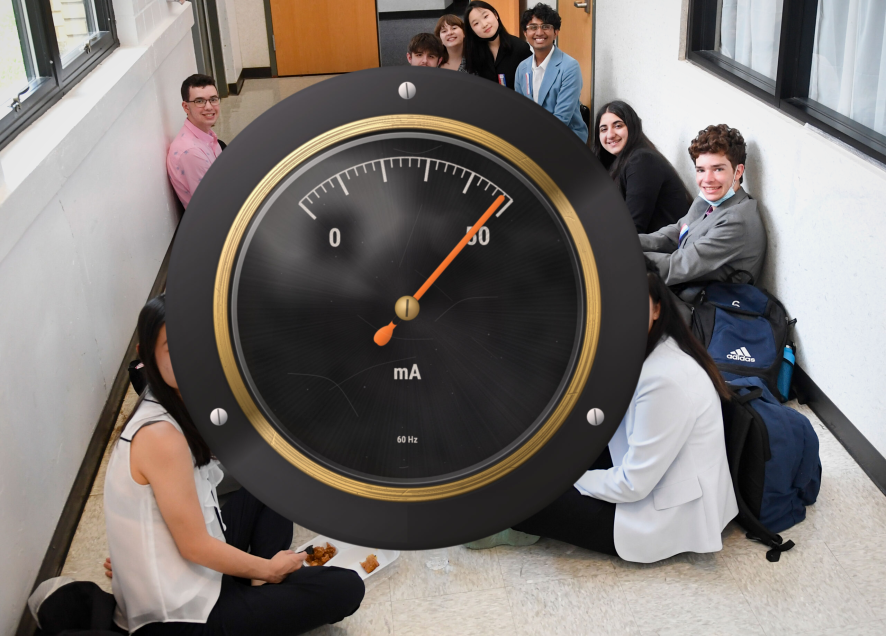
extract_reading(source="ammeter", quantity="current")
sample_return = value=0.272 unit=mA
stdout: value=48 unit=mA
